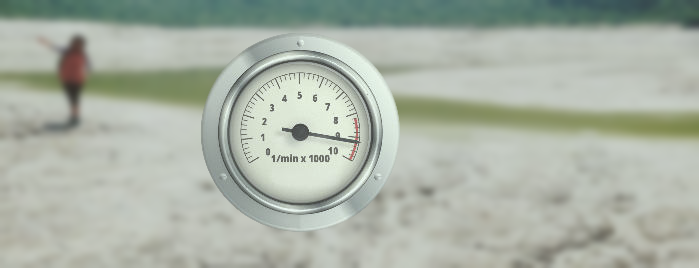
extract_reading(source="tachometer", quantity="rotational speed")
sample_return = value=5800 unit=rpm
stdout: value=9200 unit=rpm
